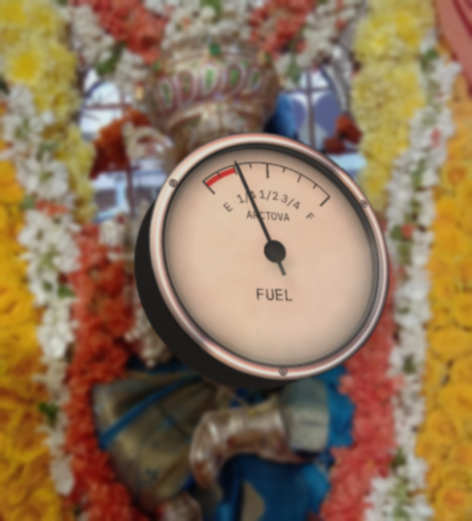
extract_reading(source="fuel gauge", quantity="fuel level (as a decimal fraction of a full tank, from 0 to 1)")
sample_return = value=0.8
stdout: value=0.25
